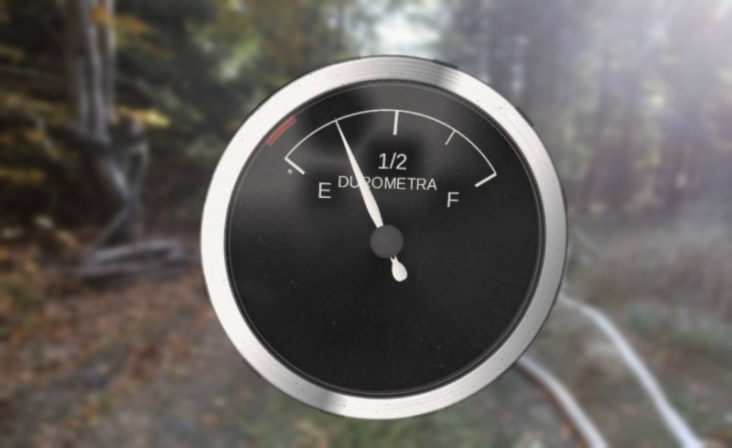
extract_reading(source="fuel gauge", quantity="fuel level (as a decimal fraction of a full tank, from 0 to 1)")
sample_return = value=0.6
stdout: value=0.25
